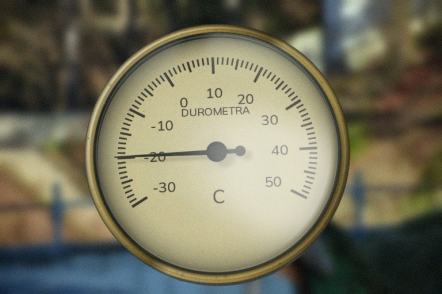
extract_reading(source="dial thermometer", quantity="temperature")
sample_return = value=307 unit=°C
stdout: value=-20 unit=°C
